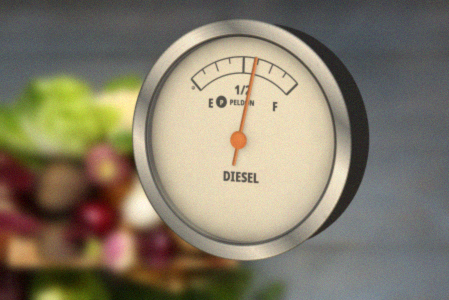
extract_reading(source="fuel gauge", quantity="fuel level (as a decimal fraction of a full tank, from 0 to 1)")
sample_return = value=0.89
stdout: value=0.625
